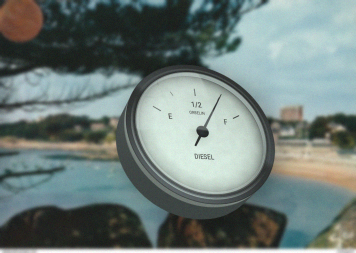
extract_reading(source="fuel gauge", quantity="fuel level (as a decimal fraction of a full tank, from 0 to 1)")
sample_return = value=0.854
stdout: value=0.75
